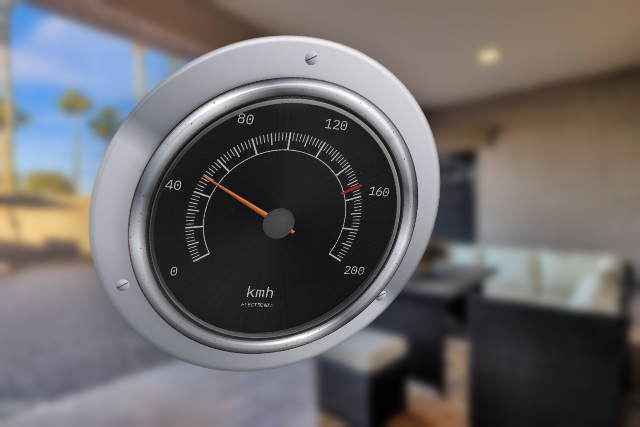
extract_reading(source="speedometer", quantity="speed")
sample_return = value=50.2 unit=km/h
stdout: value=50 unit=km/h
